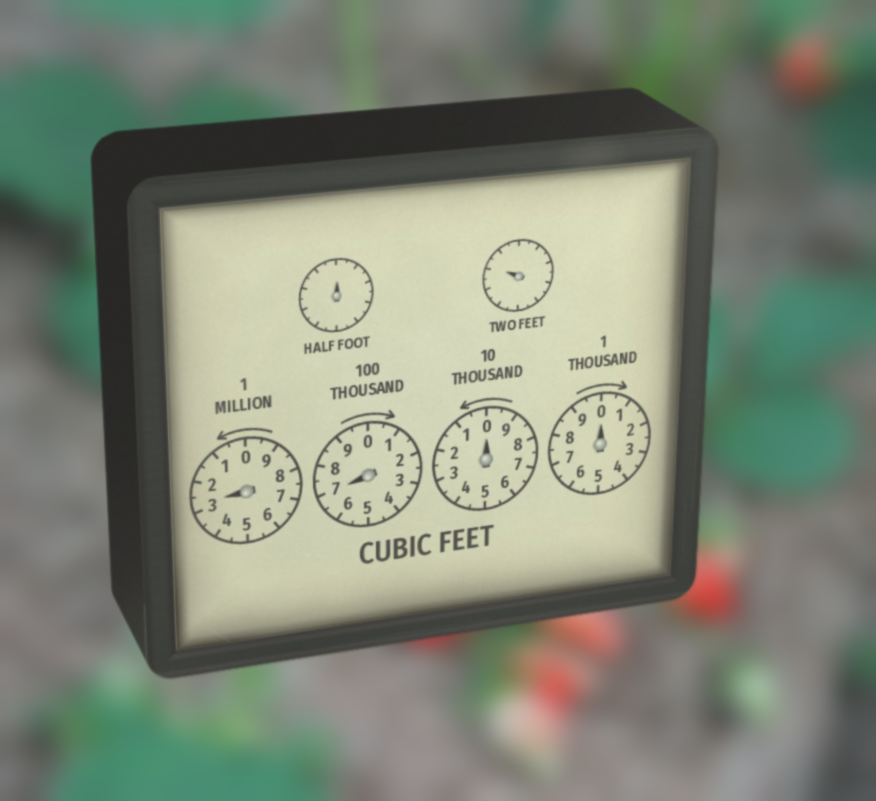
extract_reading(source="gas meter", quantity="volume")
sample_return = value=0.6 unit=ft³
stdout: value=270000 unit=ft³
